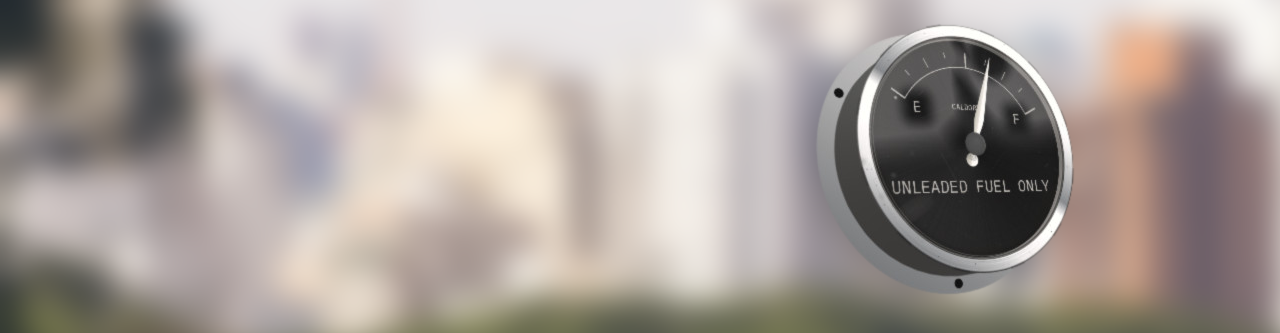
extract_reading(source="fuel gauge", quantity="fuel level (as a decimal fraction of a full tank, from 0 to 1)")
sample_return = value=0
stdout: value=0.625
